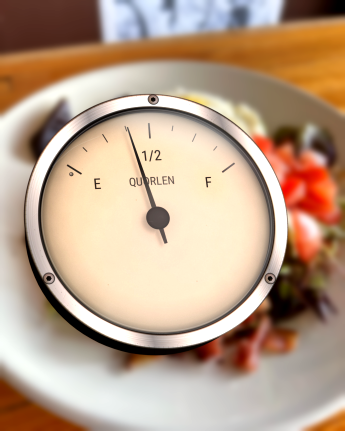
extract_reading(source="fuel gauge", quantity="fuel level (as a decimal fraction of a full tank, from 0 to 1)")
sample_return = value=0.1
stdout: value=0.375
